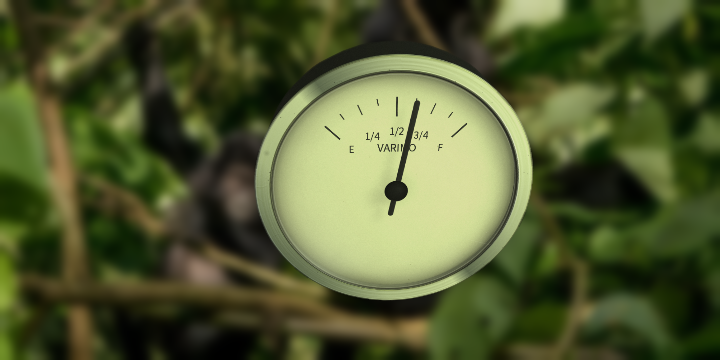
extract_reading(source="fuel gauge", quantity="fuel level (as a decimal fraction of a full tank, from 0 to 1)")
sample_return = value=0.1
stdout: value=0.625
